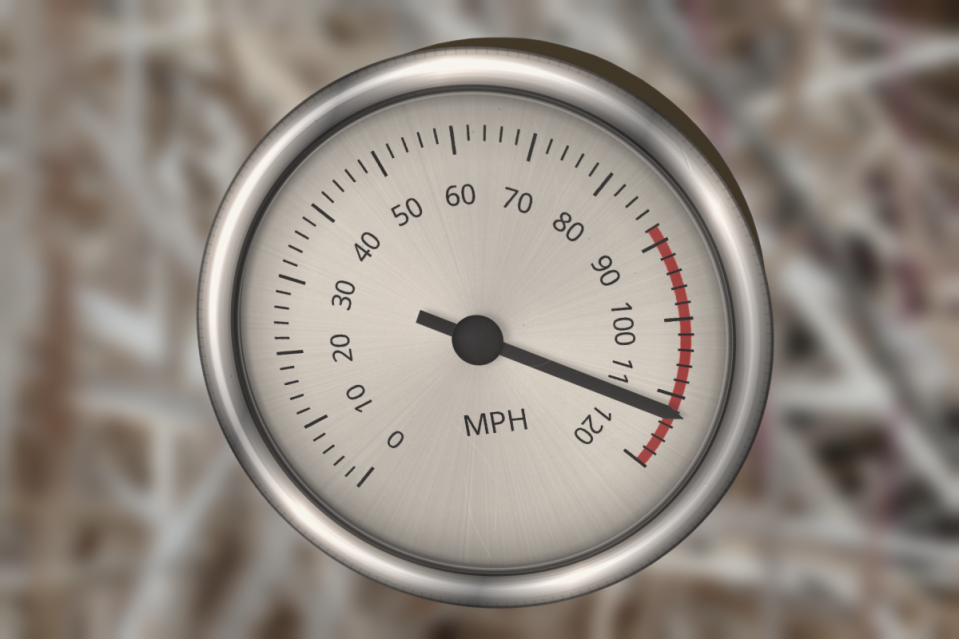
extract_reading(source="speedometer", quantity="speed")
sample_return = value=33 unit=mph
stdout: value=112 unit=mph
